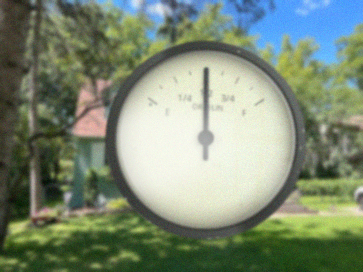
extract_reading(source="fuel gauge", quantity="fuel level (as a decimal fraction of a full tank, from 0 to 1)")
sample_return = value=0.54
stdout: value=0.5
